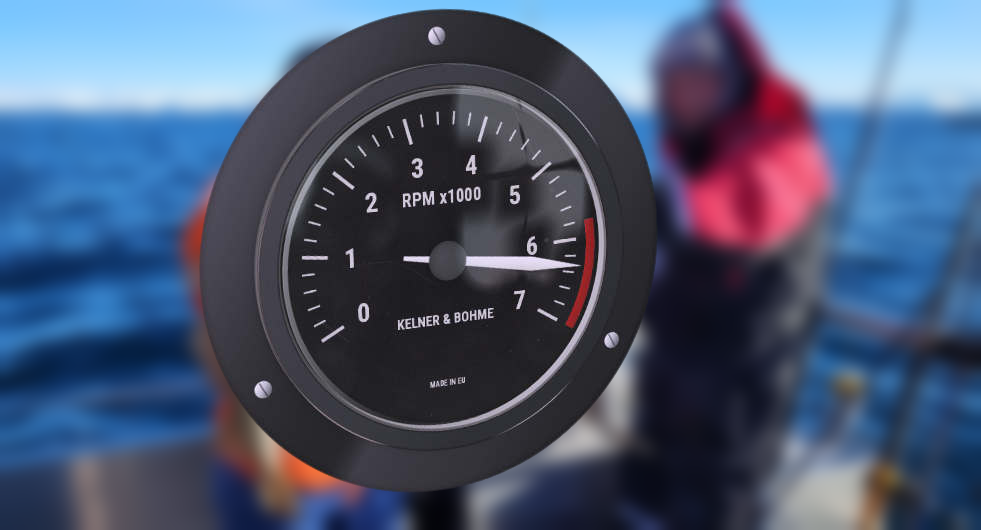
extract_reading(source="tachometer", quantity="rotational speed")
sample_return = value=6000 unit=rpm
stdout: value=6300 unit=rpm
